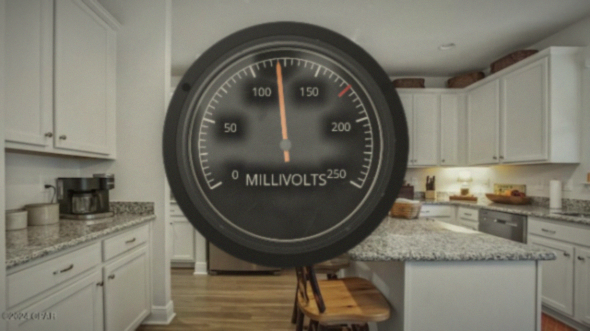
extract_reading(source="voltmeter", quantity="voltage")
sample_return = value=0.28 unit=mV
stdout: value=120 unit=mV
